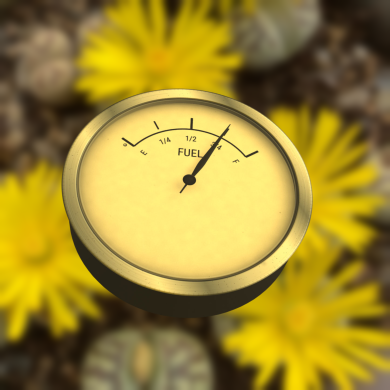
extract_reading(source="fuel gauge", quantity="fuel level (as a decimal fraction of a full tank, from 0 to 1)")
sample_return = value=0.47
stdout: value=0.75
